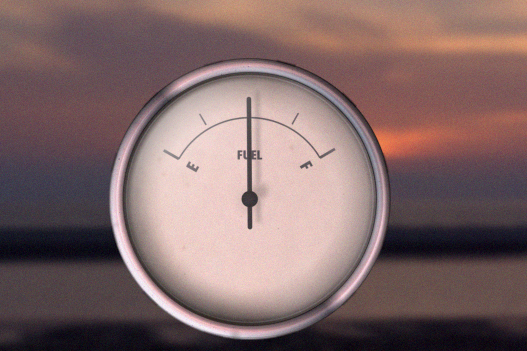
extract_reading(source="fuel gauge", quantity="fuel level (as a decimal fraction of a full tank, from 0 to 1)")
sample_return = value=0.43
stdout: value=0.5
